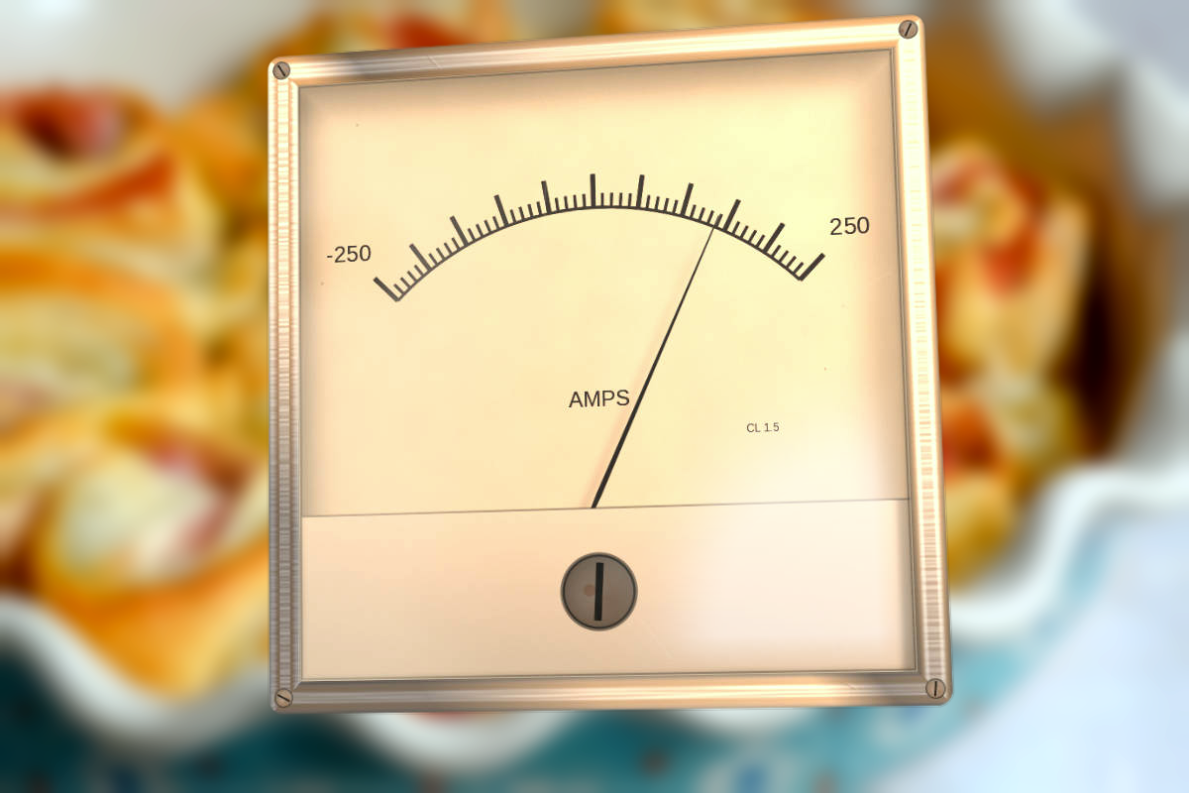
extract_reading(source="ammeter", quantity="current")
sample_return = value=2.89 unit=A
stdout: value=140 unit=A
